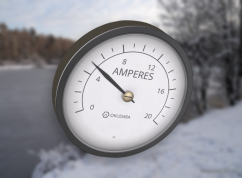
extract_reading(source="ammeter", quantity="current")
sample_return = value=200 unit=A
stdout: value=5 unit=A
